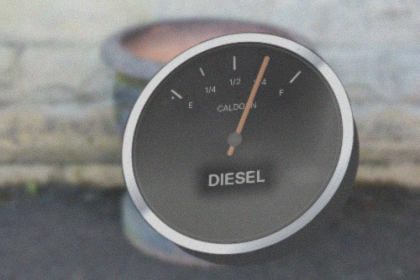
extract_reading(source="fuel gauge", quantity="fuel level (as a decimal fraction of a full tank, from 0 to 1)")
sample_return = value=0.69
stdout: value=0.75
